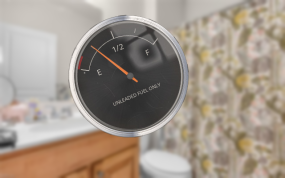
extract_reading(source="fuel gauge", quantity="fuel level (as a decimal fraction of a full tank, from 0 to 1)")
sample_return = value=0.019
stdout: value=0.25
